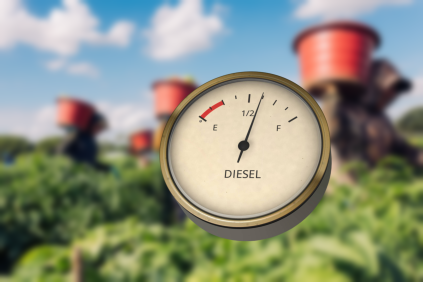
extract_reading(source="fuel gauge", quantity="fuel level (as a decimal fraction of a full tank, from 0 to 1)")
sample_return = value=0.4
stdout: value=0.625
